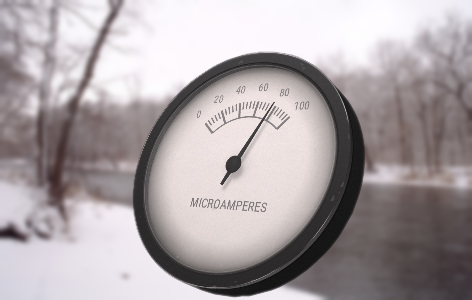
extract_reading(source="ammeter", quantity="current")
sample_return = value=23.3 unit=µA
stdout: value=80 unit=µA
